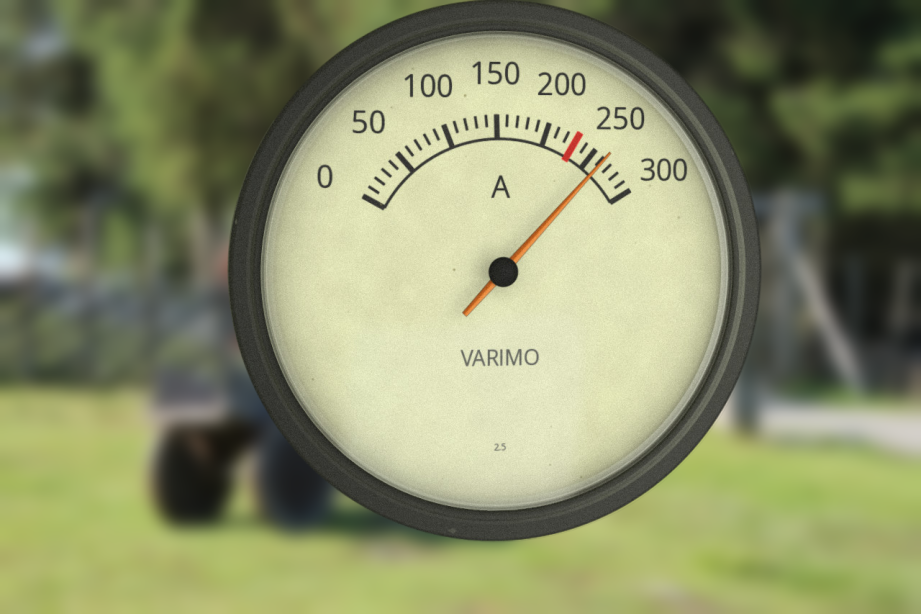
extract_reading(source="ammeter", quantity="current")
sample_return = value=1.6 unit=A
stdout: value=260 unit=A
